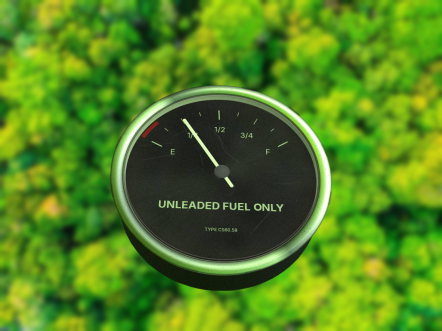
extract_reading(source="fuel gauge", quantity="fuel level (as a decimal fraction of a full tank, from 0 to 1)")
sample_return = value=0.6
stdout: value=0.25
